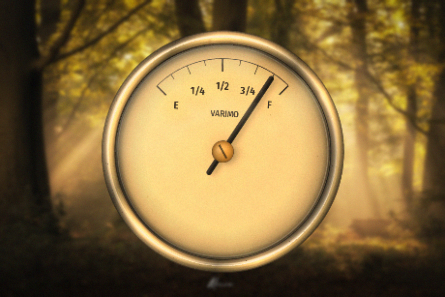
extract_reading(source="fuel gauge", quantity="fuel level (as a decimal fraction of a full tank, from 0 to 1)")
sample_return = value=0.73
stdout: value=0.875
